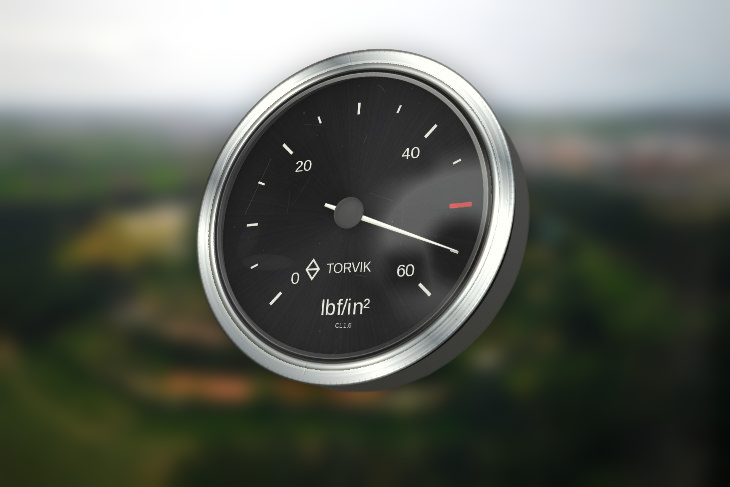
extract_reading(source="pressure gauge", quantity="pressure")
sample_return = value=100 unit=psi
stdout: value=55 unit=psi
